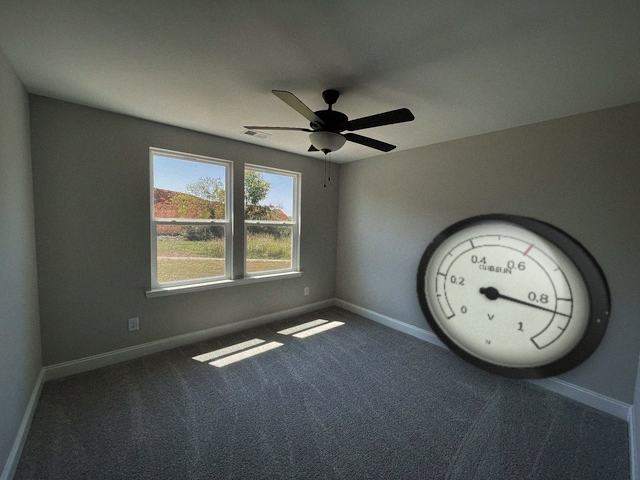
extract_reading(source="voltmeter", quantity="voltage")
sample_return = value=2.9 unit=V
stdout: value=0.85 unit=V
